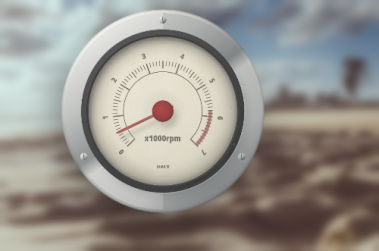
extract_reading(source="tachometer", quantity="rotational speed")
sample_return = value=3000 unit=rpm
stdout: value=500 unit=rpm
